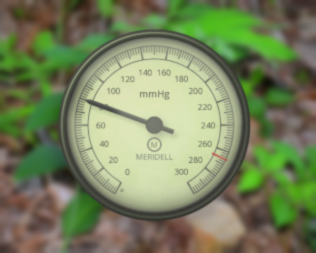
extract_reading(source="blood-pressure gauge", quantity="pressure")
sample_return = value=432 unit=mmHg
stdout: value=80 unit=mmHg
